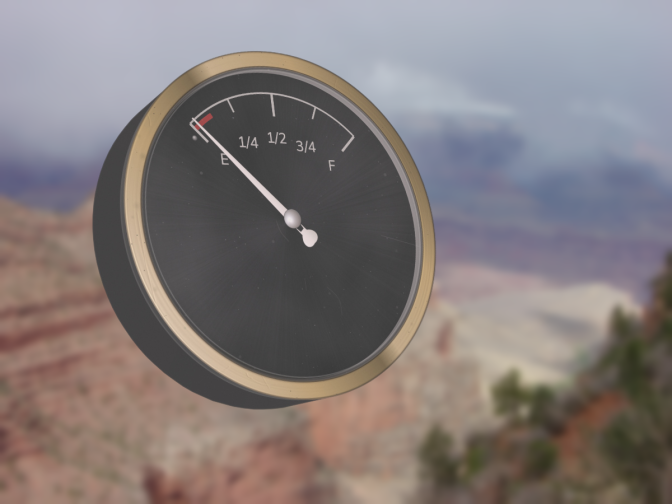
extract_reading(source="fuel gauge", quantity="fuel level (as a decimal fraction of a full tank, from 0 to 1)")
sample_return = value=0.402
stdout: value=0
